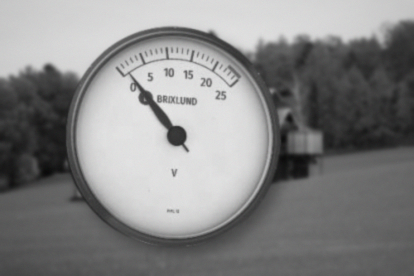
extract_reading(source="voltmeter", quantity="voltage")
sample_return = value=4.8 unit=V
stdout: value=1 unit=V
